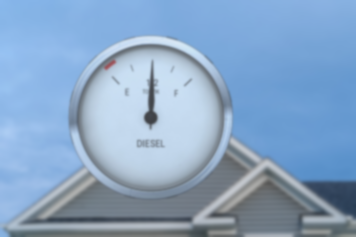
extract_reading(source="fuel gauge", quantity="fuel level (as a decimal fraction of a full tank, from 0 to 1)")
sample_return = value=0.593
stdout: value=0.5
